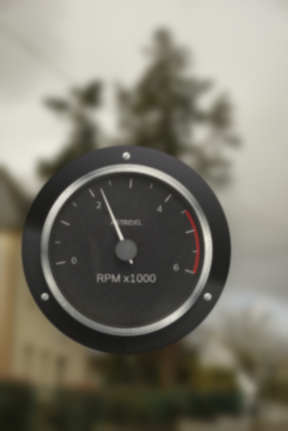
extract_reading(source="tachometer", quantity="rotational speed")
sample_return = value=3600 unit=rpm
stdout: value=2250 unit=rpm
